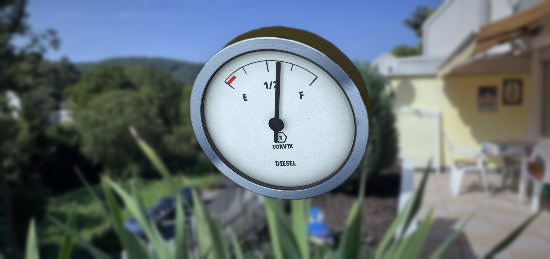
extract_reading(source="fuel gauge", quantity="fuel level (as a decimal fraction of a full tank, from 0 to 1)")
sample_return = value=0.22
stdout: value=0.625
